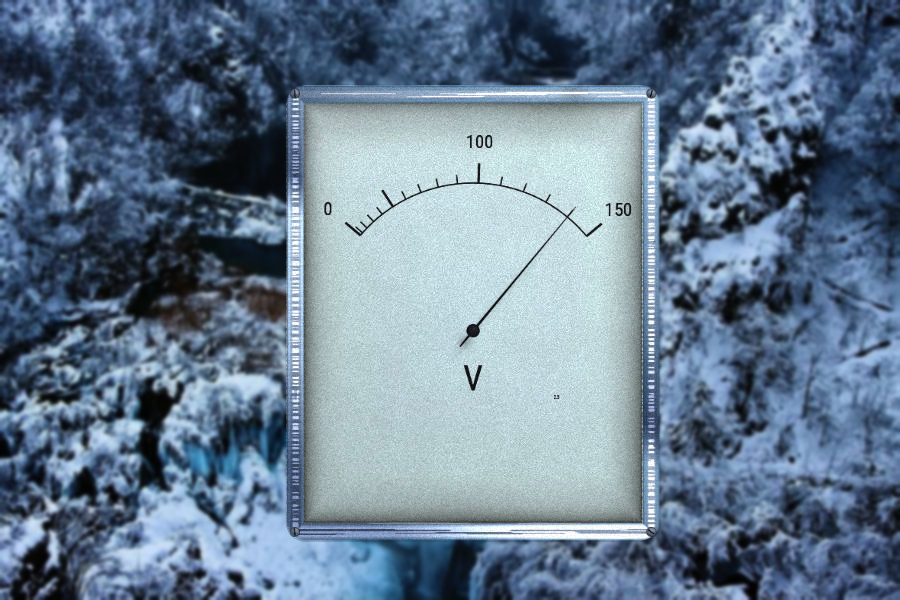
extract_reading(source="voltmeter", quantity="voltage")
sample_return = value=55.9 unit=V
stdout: value=140 unit=V
